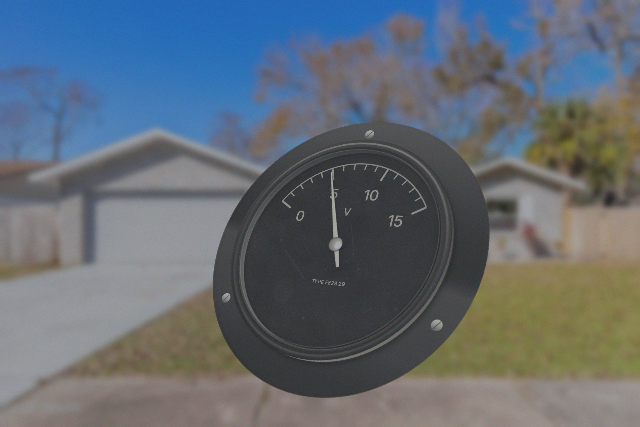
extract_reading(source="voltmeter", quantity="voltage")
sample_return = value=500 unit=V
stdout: value=5 unit=V
